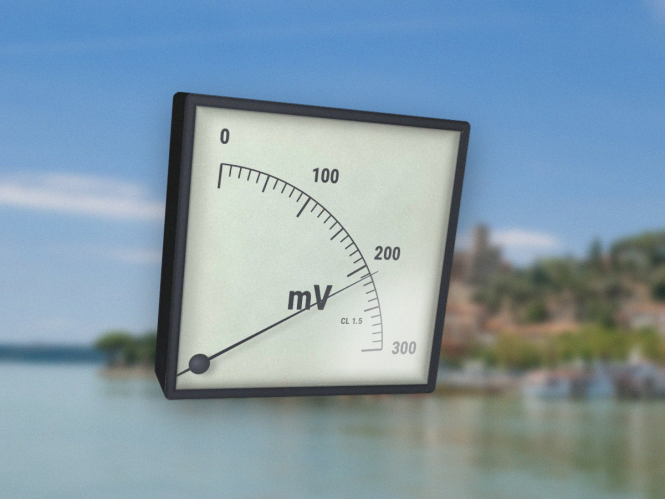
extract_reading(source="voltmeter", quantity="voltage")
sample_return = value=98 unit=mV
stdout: value=210 unit=mV
